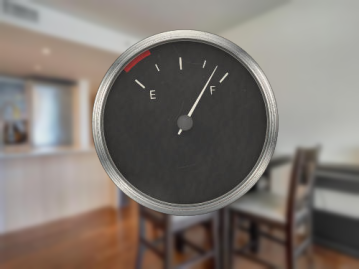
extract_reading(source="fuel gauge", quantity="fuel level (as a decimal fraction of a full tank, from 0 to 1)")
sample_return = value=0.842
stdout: value=0.875
